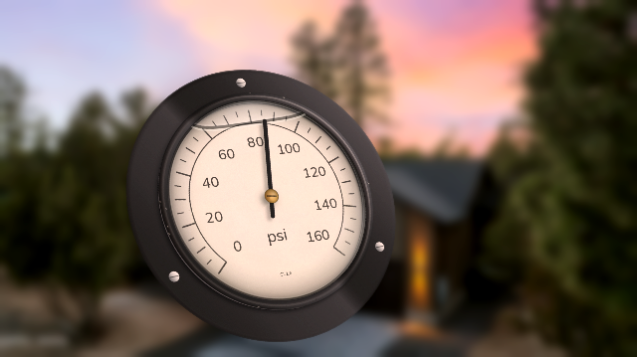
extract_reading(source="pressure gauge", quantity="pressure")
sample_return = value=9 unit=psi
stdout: value=85 unit=psi
